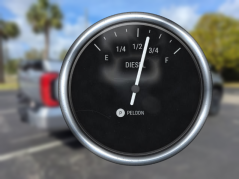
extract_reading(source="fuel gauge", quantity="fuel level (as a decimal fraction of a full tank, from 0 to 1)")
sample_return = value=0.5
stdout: value=0.625
